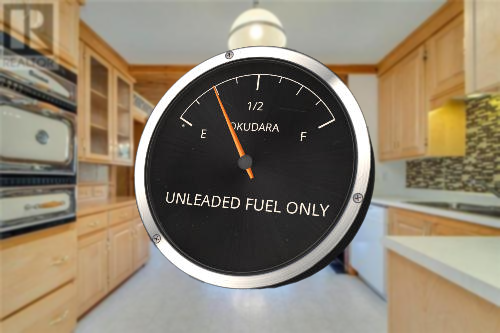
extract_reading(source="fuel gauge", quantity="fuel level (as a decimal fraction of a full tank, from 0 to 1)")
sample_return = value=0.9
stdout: value=0.25
